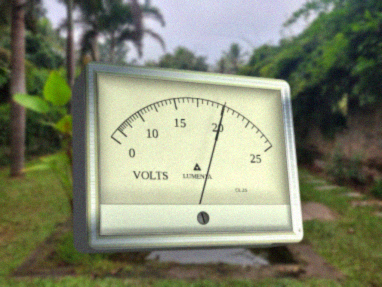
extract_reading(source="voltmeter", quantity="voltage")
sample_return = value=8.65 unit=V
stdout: value=20 unit=V
